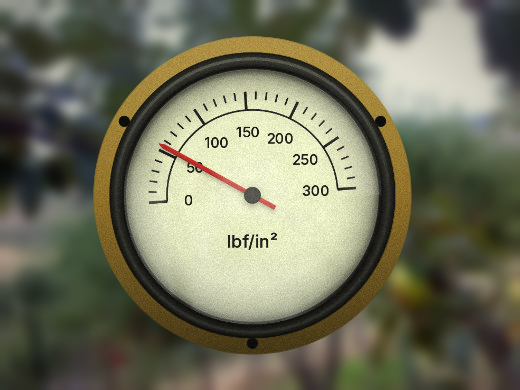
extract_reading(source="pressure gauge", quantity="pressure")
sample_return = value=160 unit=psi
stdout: value=55 unit=psi
